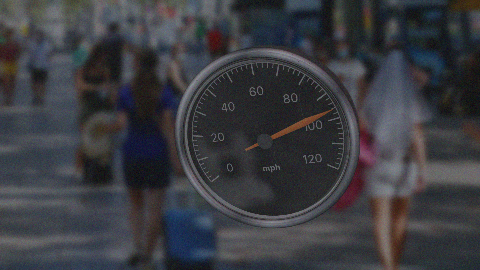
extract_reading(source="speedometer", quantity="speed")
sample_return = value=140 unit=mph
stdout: value=96 unit=mph
